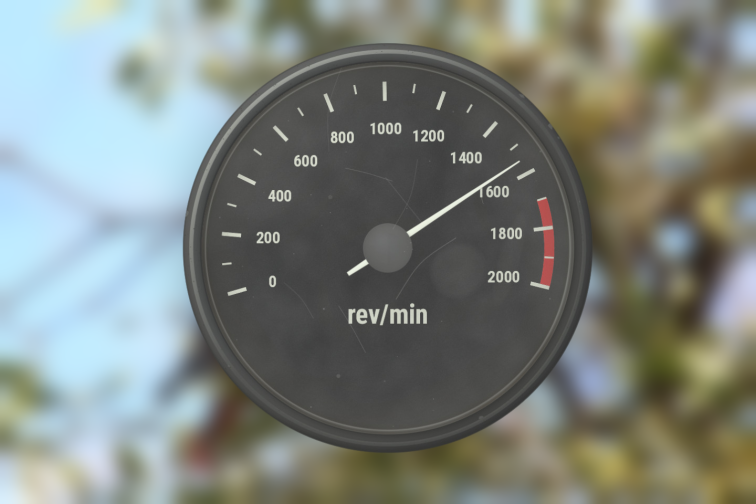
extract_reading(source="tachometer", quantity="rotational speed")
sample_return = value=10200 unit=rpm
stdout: value=1550 unit=rpm
